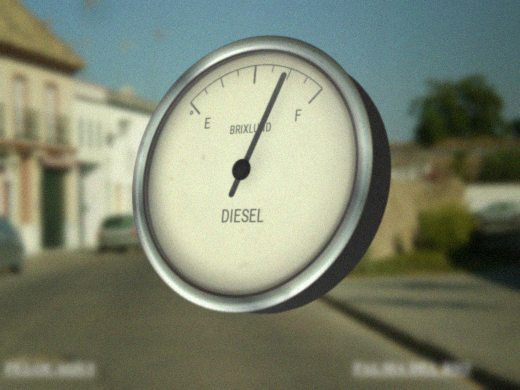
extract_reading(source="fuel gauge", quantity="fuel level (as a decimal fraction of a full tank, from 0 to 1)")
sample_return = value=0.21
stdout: value=0.75
